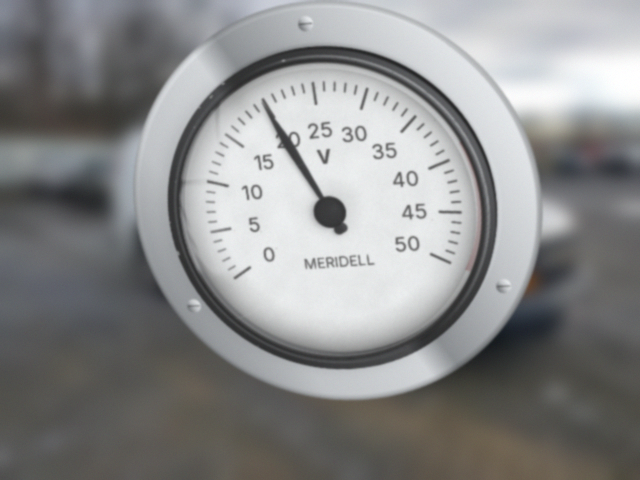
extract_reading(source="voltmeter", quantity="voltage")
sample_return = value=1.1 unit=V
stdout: value=20 unit=V
